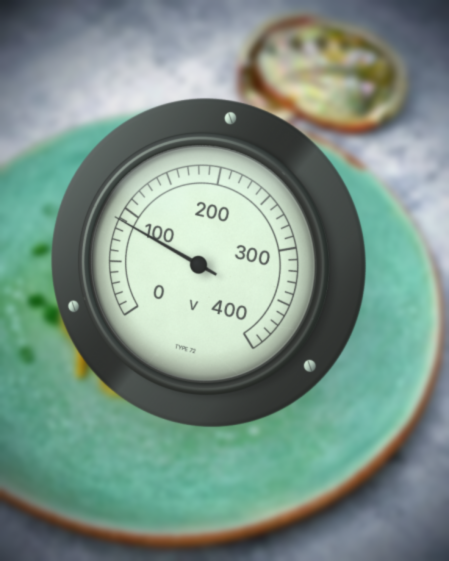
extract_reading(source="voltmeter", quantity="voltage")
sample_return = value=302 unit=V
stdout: value=90 unit=V
